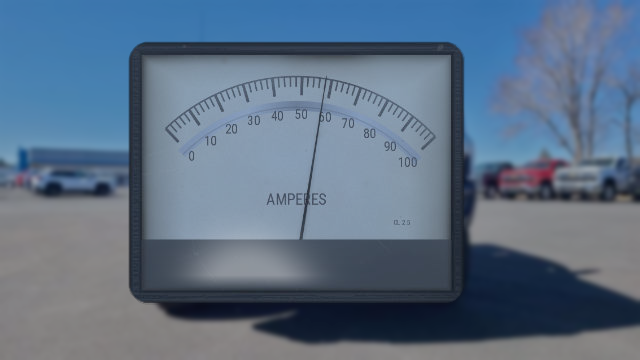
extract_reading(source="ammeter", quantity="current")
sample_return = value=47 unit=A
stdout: value=58 unit=A
